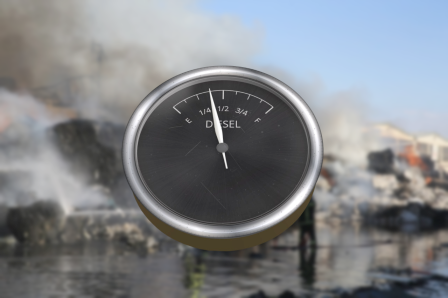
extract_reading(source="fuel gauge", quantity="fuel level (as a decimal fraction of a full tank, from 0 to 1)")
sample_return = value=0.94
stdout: value=0.375
